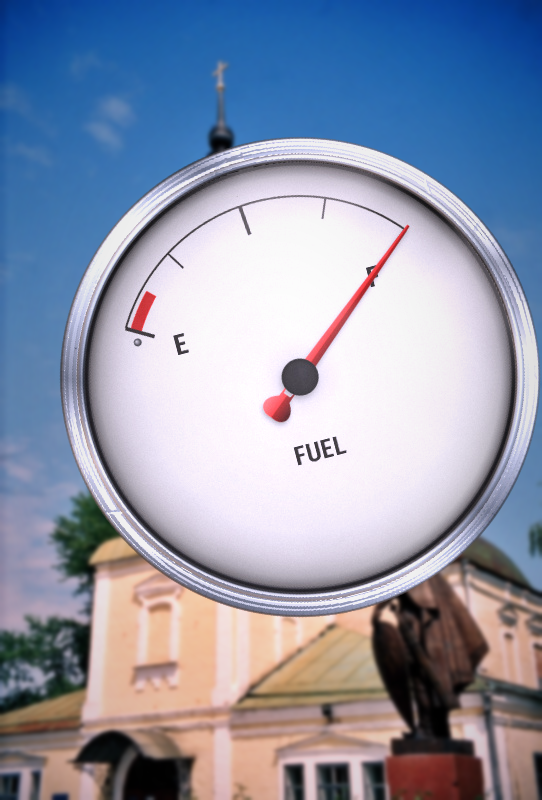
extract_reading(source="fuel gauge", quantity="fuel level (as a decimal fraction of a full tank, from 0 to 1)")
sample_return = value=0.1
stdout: value=1
